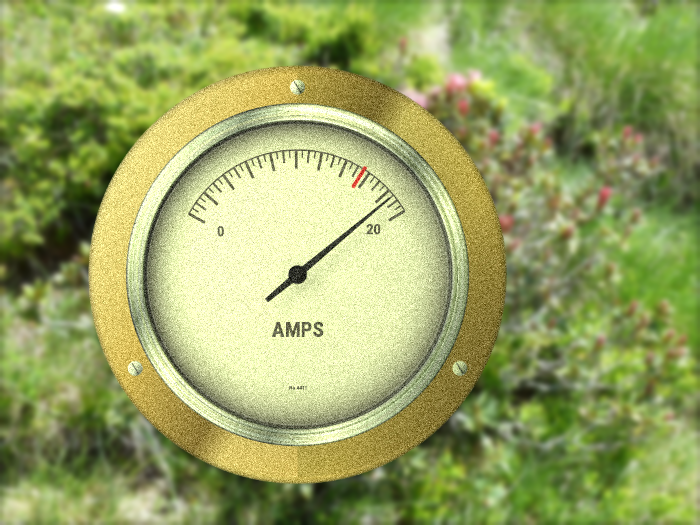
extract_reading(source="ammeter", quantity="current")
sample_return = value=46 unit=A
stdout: value=18.5 unit=A
